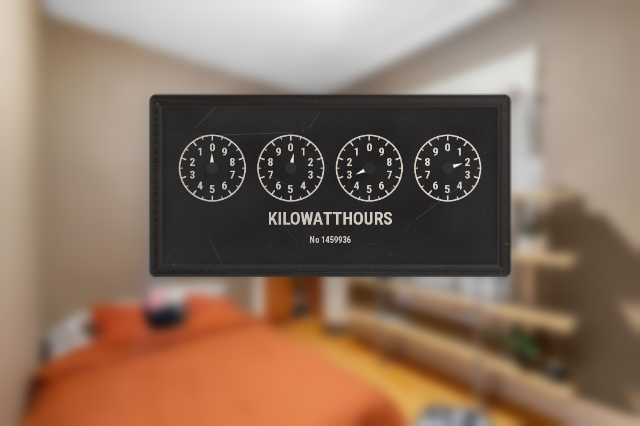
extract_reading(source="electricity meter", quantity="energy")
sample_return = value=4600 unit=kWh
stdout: value=32 unit=kWh
